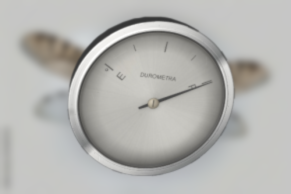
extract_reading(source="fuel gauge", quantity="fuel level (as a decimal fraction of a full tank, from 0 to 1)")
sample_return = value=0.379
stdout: value=1
